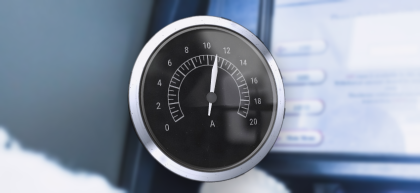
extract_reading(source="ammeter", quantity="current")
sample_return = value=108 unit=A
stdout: value=11 unit=A
